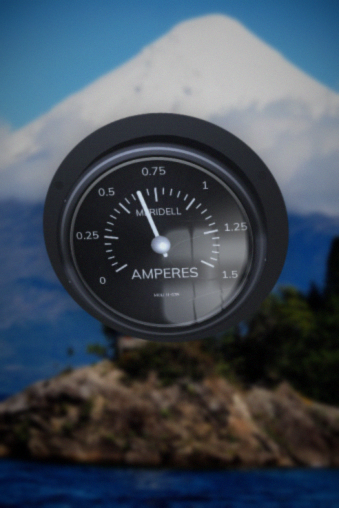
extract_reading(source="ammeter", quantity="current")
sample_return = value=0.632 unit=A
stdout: value=0.65 unit=A
